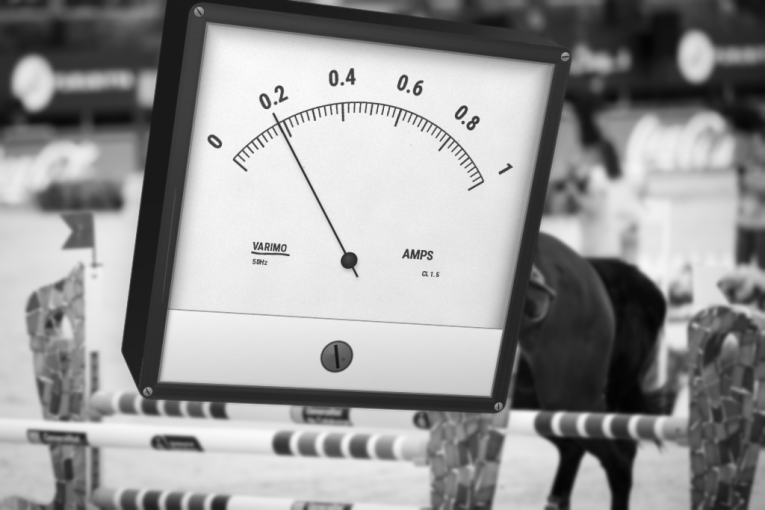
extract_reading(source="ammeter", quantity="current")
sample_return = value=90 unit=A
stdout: value=0.18 unit=A
